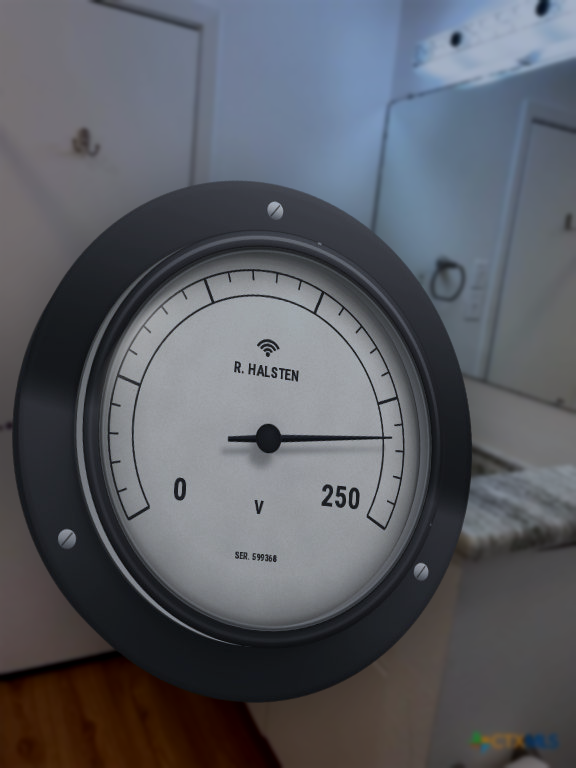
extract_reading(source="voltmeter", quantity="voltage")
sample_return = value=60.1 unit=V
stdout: value=215 unit=V
